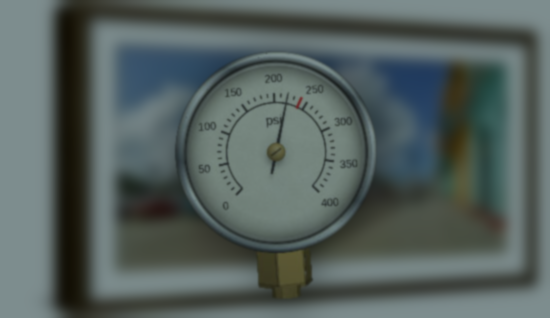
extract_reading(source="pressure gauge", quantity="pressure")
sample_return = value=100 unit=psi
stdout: value=220 unit=psi
